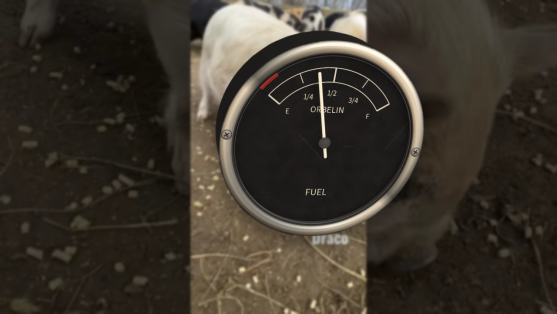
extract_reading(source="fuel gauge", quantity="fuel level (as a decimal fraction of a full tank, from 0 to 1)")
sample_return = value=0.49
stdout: value=0.375
